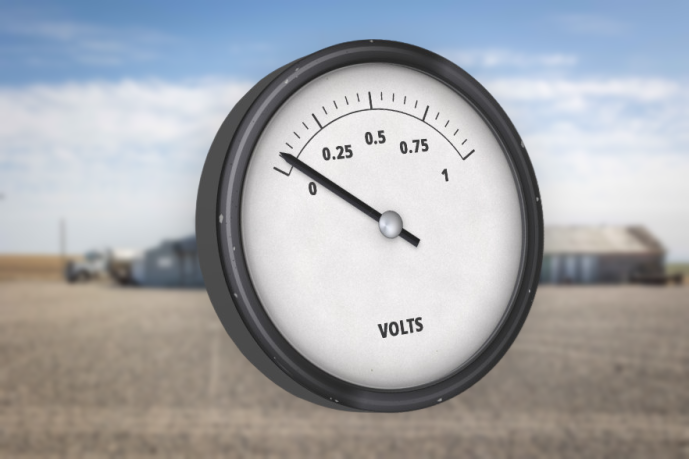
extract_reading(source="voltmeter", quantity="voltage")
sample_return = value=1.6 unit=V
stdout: value=0.05 unit=V
